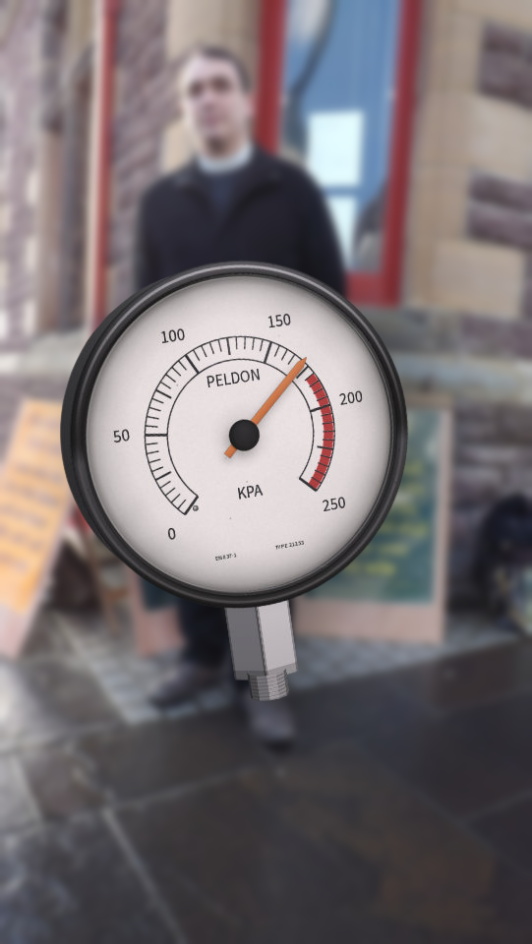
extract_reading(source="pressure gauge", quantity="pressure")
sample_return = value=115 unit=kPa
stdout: value=170 unit=kPa
